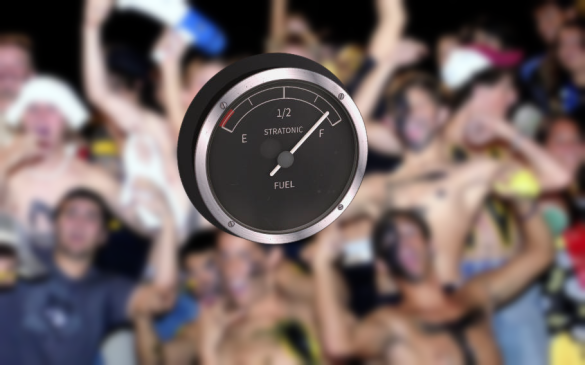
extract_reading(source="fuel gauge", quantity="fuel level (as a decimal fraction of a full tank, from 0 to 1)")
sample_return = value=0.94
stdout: value=0.875
